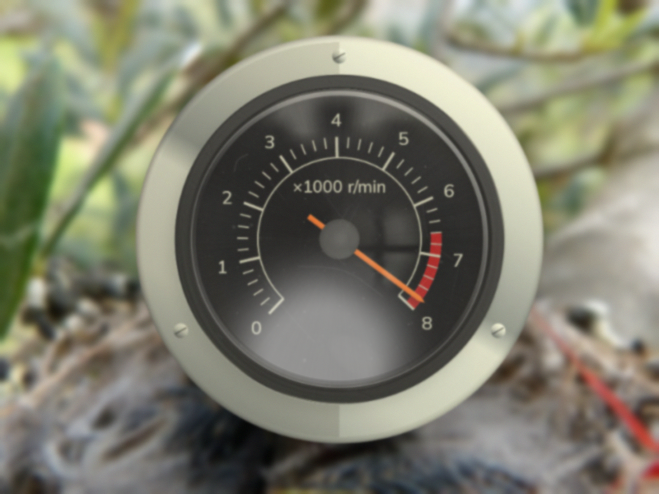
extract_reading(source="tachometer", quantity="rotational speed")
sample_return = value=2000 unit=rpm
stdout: value=7800 unit=rpm
